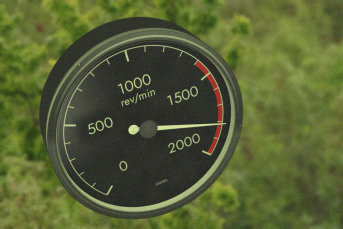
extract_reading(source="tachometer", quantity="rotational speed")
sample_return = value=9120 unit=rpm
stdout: value=1800 unit=rpm
